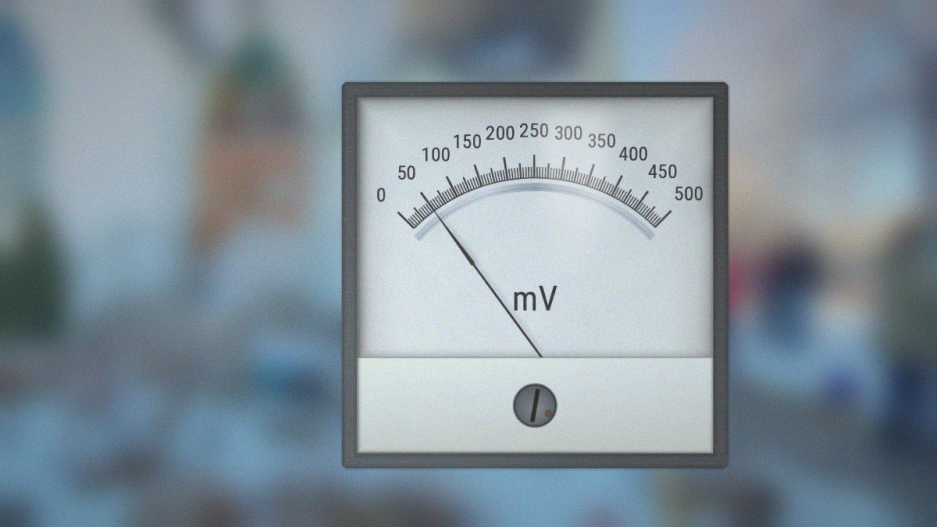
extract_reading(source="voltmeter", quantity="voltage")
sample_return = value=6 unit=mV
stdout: value=50 unit=mV
